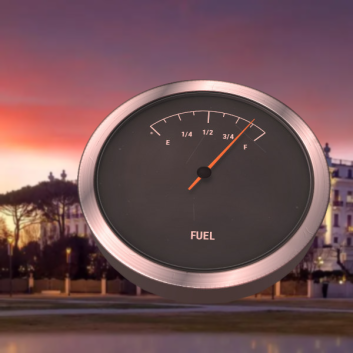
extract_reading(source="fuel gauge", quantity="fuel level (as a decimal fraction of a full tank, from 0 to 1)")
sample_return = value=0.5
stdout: value=0.875
